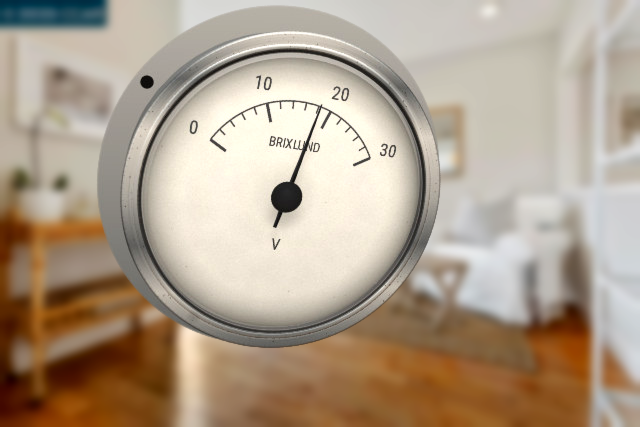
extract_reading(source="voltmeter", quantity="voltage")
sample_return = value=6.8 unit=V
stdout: value=18 unit=V
